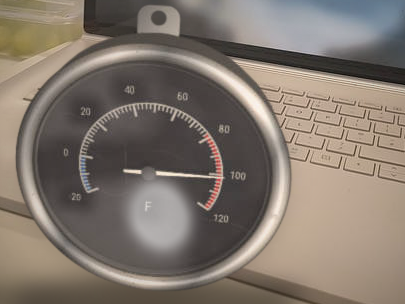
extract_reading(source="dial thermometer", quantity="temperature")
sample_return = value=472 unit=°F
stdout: value=100 unit=°F
